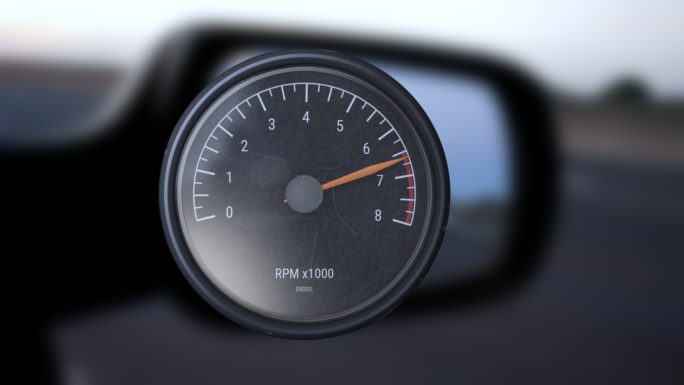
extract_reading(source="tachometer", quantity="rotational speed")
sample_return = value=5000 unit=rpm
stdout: value=6625 unit=rpm
